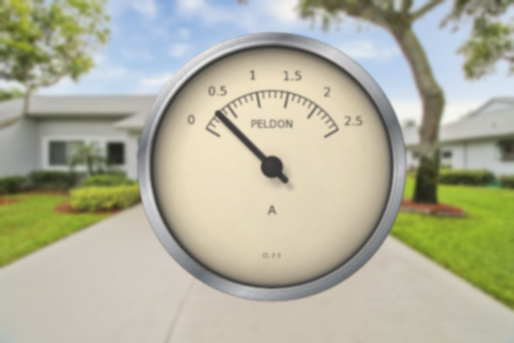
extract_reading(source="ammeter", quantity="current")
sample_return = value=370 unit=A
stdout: value=0.3 unit=A
